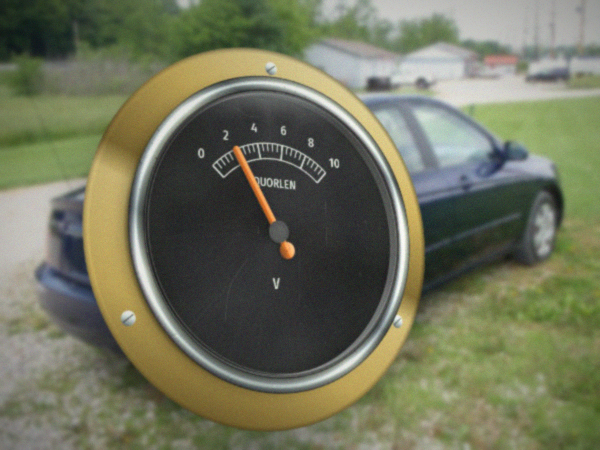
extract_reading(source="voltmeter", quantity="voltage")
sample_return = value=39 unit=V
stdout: value=2 unit=V
